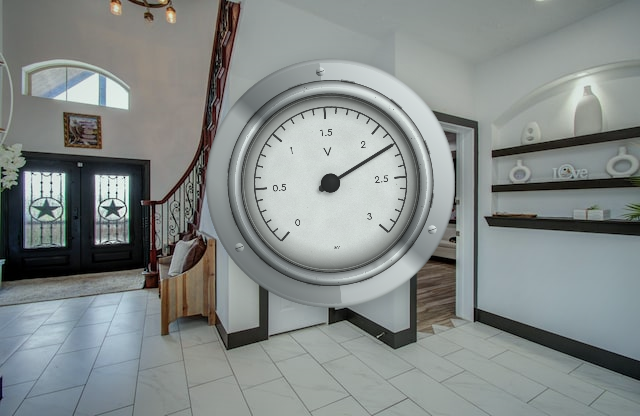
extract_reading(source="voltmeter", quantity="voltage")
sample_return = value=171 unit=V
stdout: value=2.2 unit=V
